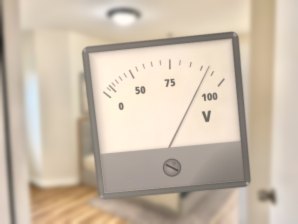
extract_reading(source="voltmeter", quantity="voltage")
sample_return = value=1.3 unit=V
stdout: value=92.5 unit=V
